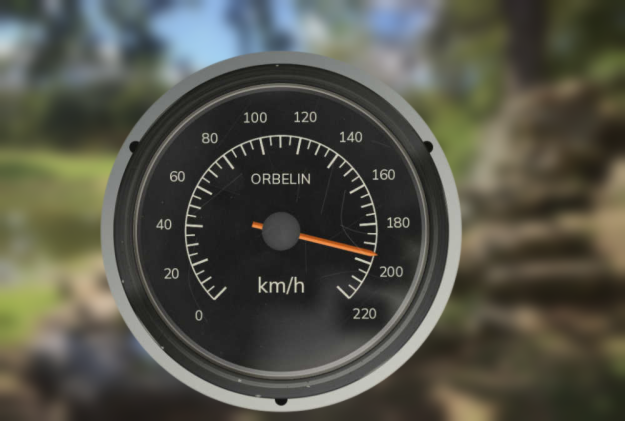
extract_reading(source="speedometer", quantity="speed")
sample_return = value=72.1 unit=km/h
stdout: value=195 unit=km/h
